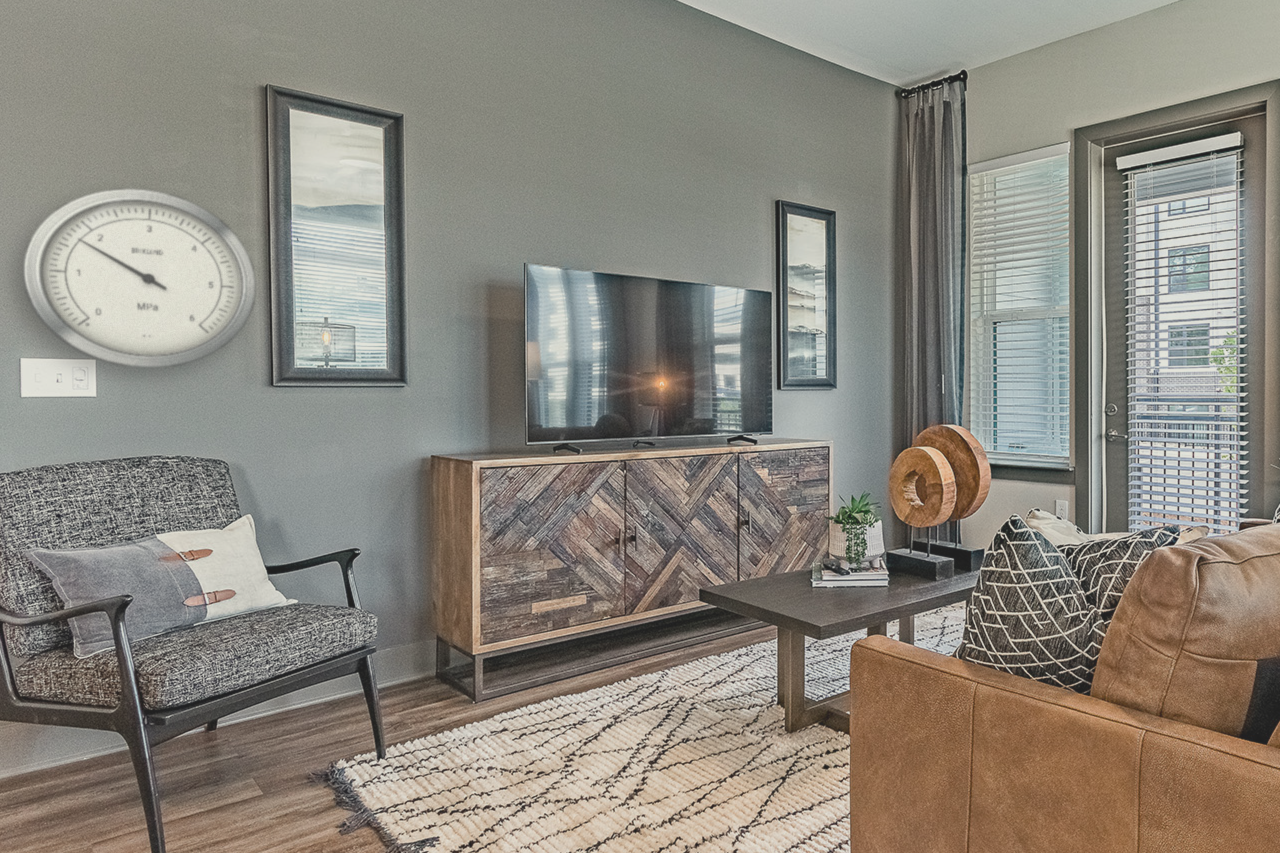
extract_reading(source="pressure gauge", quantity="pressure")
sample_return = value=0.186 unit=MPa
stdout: value=1.7 unit=MPa
